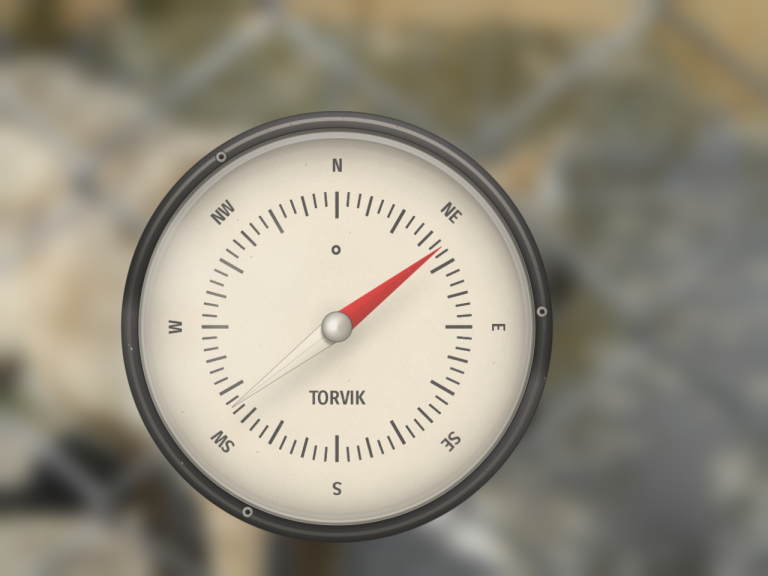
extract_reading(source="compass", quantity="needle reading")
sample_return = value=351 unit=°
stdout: value=52.5 unit=°
